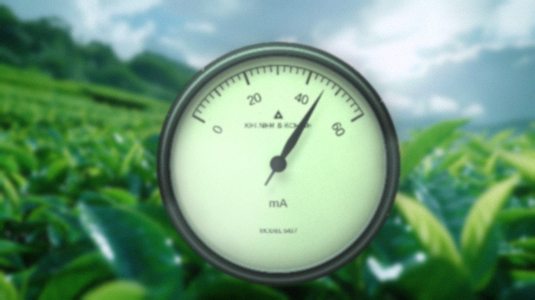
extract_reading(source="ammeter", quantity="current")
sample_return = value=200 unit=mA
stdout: value=46 unit=mA
